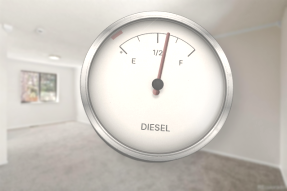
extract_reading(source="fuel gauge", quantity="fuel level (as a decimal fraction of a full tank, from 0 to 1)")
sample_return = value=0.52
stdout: value=0.625
